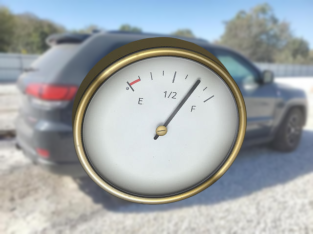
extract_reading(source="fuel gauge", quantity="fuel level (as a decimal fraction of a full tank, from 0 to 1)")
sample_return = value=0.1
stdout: value=0.75
